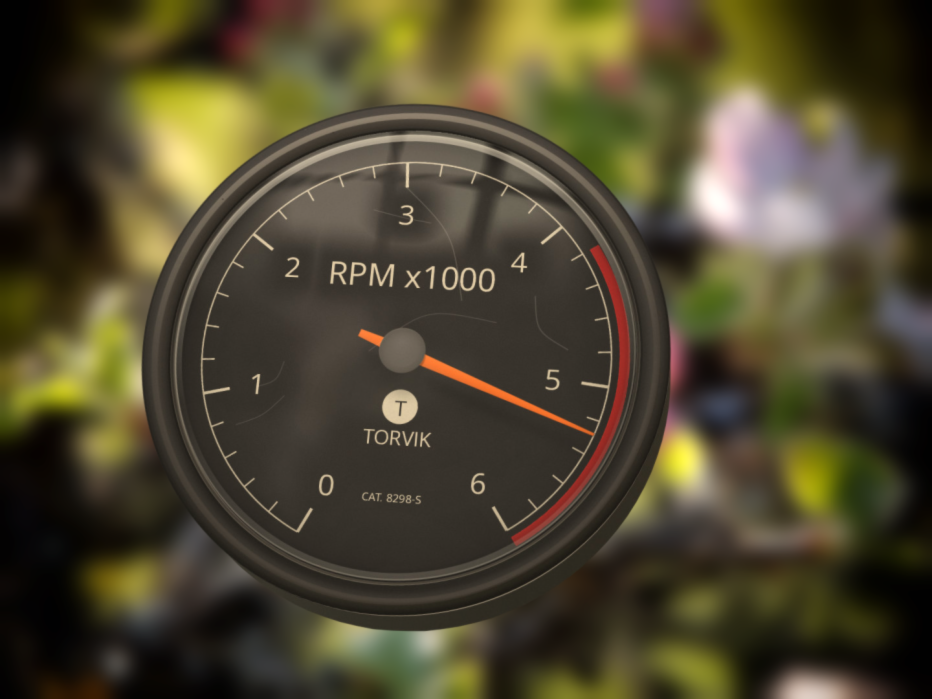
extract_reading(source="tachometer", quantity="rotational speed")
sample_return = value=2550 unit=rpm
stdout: value=5300 unit=rpm
